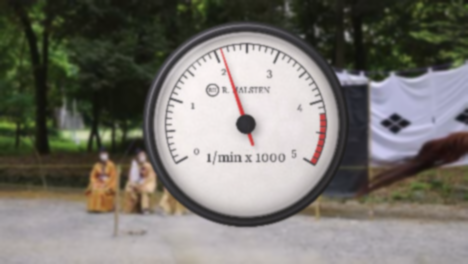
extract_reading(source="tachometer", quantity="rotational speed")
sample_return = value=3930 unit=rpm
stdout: value=2100 unit=rpm
